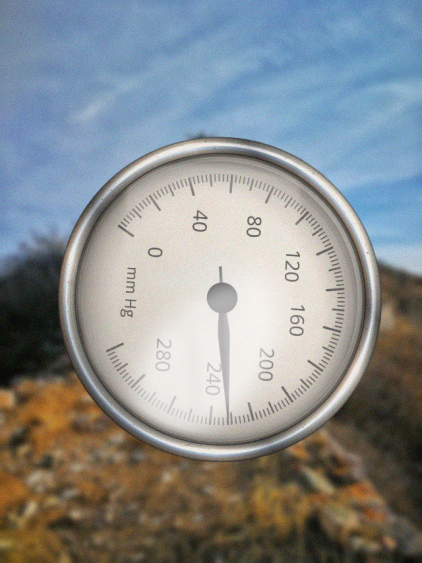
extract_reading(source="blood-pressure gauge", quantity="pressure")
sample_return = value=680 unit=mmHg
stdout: value=232 unit=mmHg
